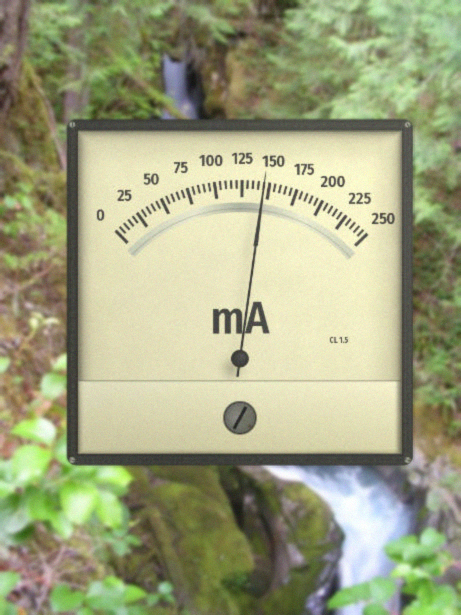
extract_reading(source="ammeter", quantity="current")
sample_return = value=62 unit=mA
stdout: value=145 unit=mA
